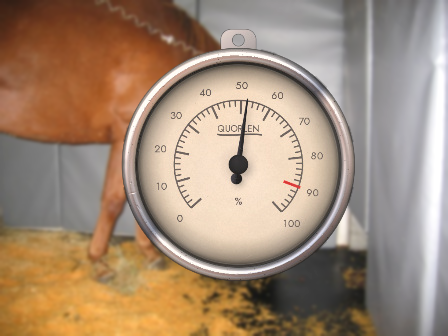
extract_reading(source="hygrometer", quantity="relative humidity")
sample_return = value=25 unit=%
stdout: value=52 unit=%
